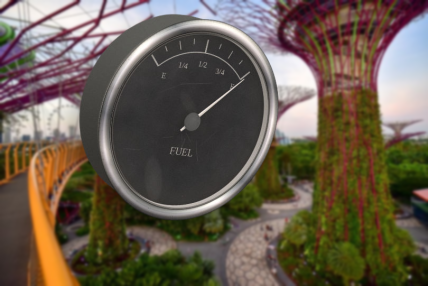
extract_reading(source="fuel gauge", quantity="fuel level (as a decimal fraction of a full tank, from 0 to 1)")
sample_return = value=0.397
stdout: value=1
